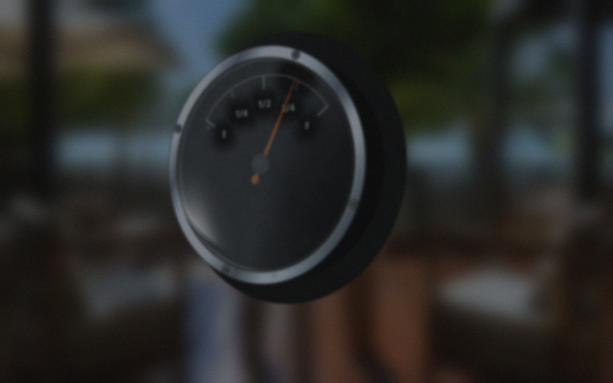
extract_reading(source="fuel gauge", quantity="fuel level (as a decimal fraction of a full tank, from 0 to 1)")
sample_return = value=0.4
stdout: value=0.75
